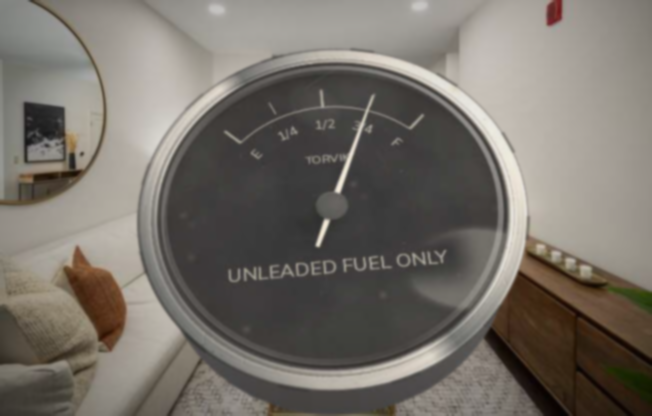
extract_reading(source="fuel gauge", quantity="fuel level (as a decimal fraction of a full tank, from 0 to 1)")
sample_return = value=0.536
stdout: value=0.75
